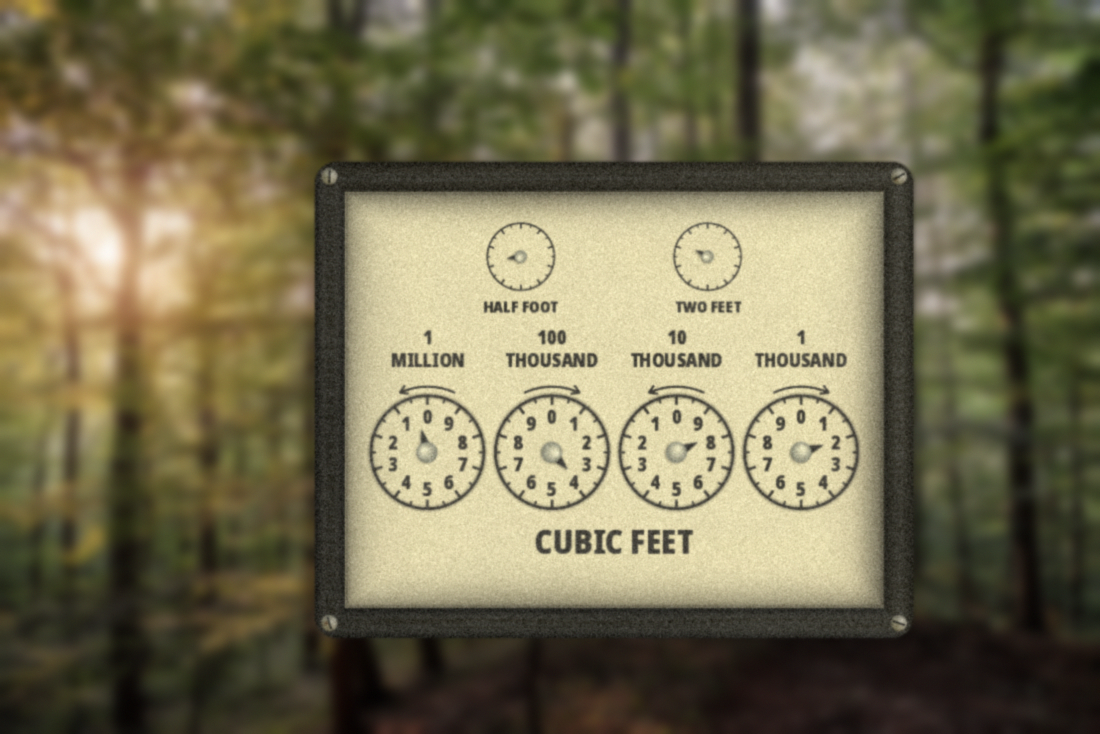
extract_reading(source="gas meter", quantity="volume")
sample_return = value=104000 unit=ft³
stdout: value=38200 unit=ft³
